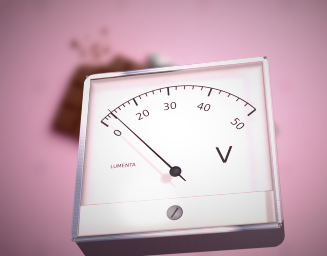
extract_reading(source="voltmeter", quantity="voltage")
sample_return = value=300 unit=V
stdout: value=10 unit=V
